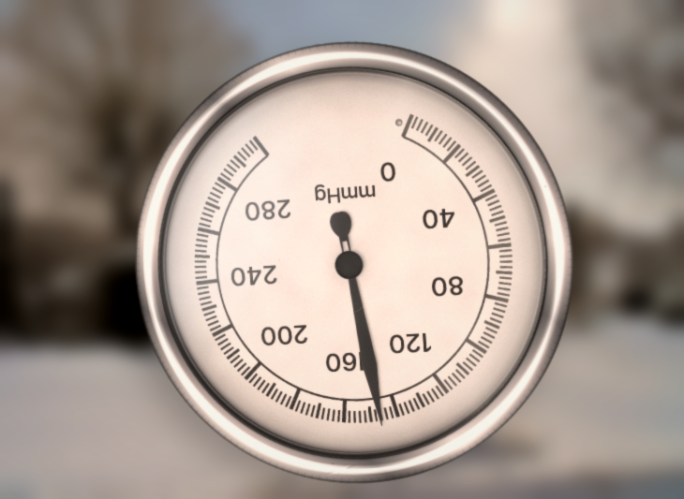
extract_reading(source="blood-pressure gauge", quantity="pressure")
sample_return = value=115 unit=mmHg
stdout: value=146 unit=mmHg
